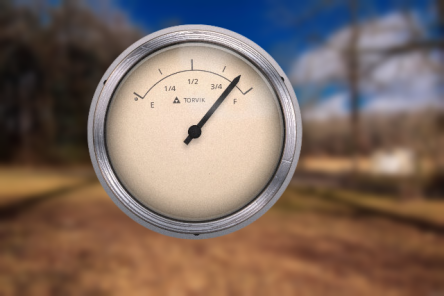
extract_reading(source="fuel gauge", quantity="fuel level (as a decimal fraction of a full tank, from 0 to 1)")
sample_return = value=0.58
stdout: value=0.875
